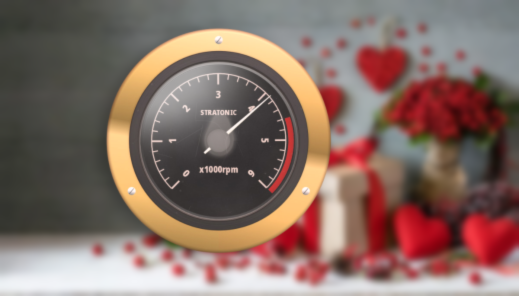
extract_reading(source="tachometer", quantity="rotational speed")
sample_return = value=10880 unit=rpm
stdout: value=4100 unit=rpm
